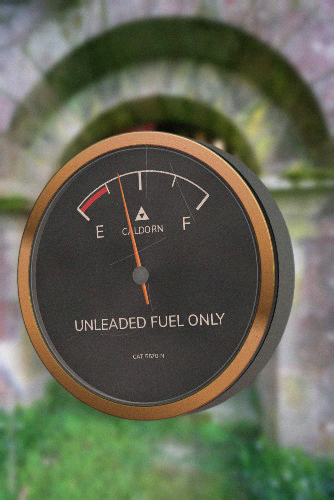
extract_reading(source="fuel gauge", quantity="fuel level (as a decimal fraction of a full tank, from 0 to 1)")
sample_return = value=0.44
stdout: value=0.375
